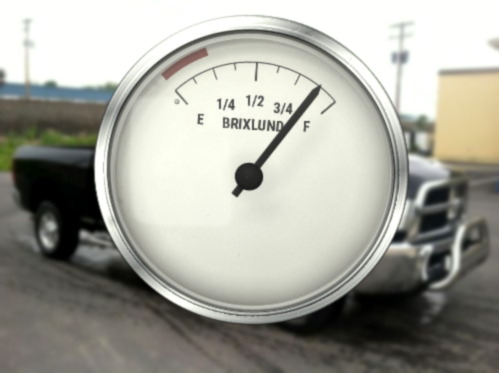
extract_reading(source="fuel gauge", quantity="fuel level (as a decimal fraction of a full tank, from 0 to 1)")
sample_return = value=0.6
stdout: value=0.875
